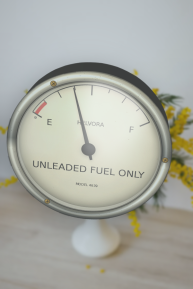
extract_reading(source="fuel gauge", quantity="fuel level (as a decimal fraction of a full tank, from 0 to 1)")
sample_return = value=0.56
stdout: value=0.375
